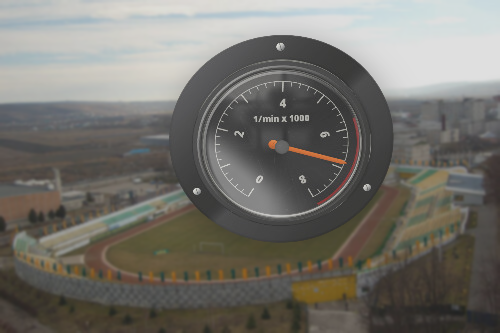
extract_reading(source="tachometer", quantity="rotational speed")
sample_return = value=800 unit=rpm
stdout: value=6800 unit=rpm
